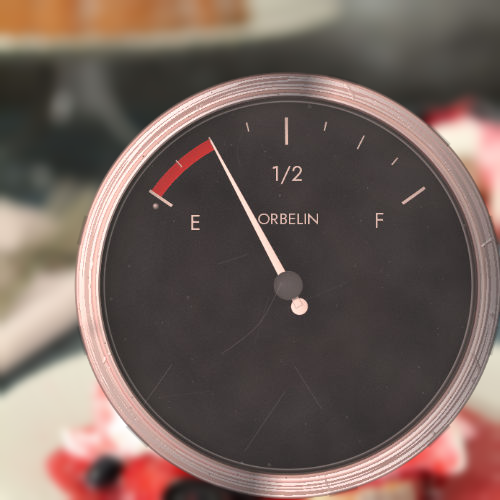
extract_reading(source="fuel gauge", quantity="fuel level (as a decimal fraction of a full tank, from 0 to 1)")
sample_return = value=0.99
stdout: value=0.25
